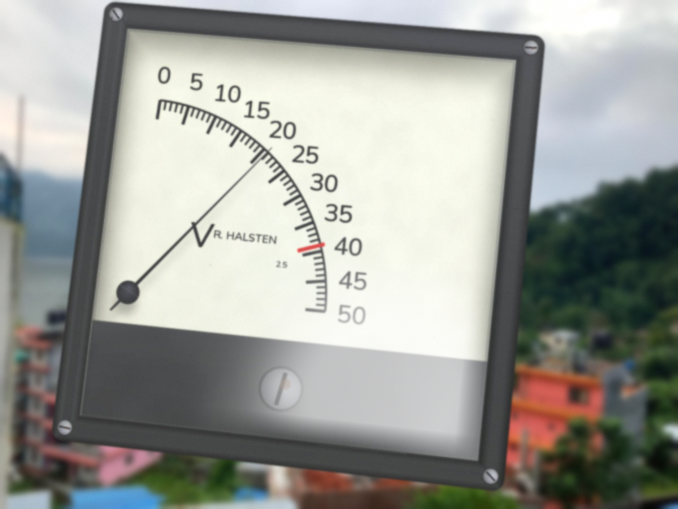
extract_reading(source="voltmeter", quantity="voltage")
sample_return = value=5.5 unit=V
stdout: value=21 unit=V
